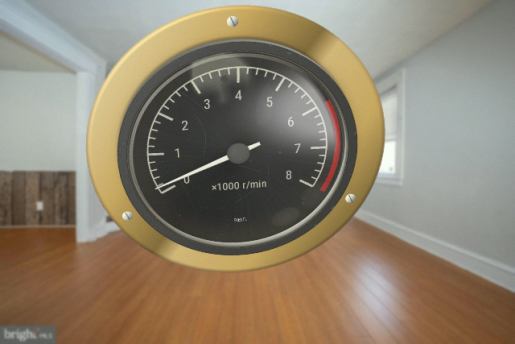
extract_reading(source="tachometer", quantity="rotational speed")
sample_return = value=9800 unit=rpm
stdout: value=200 unit=rpm
